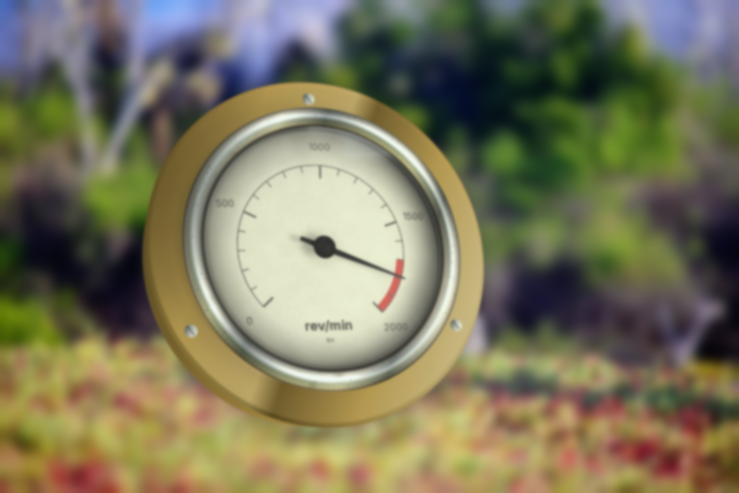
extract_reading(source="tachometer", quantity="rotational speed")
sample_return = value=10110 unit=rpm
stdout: value=1800 unit=rpm
